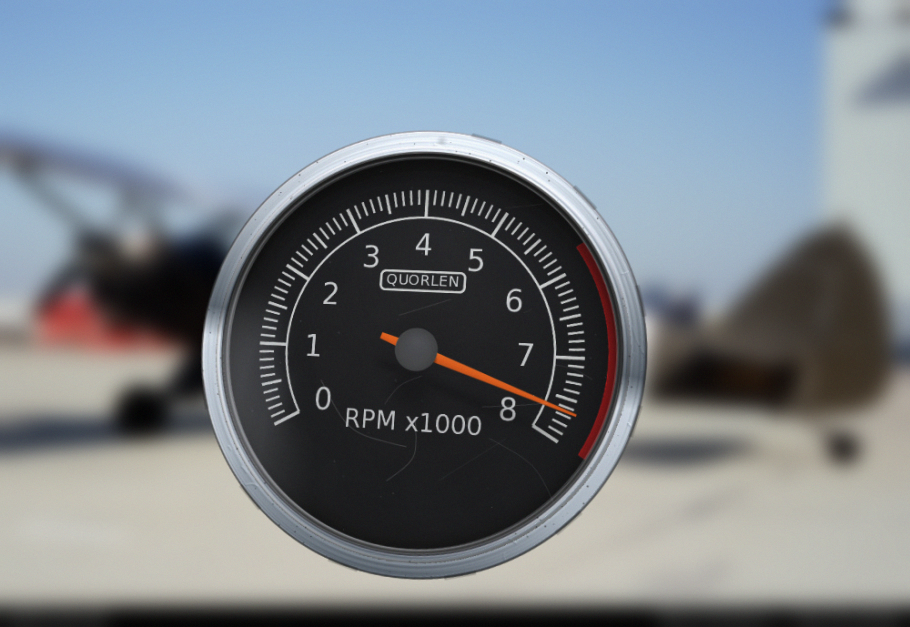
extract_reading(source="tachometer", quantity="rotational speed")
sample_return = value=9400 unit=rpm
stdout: value=7650 unit=rpm
